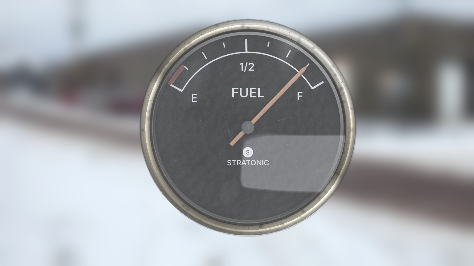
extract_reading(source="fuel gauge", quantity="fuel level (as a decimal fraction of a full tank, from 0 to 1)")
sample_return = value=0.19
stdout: value=0.875
